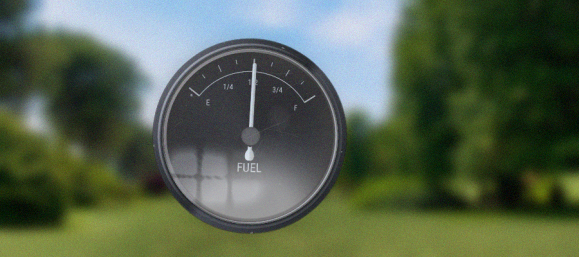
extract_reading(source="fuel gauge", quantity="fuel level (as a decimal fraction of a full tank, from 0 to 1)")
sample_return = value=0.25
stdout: value=0.5
